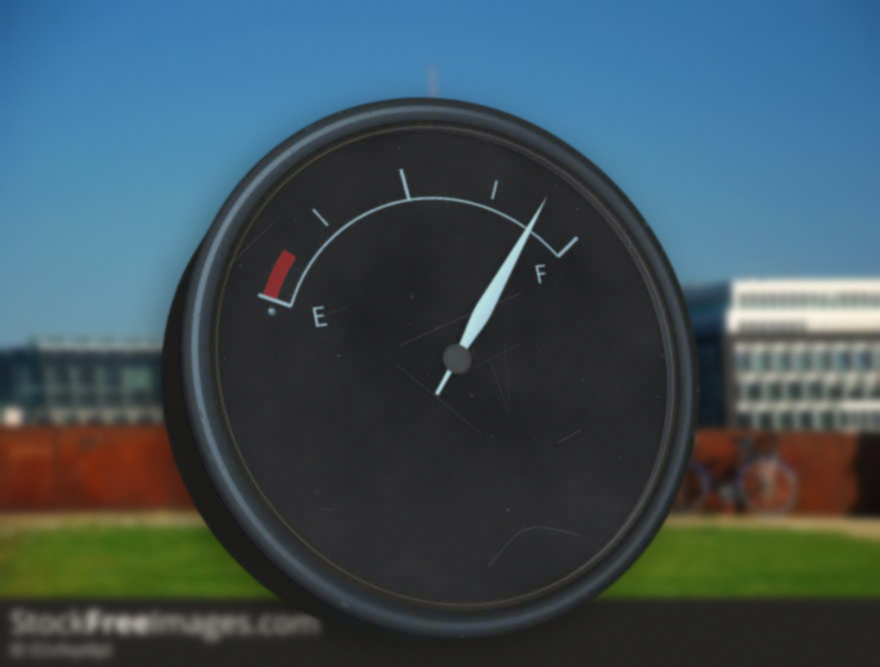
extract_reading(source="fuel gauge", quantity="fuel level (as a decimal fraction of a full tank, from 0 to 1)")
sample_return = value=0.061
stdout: value=0.875
